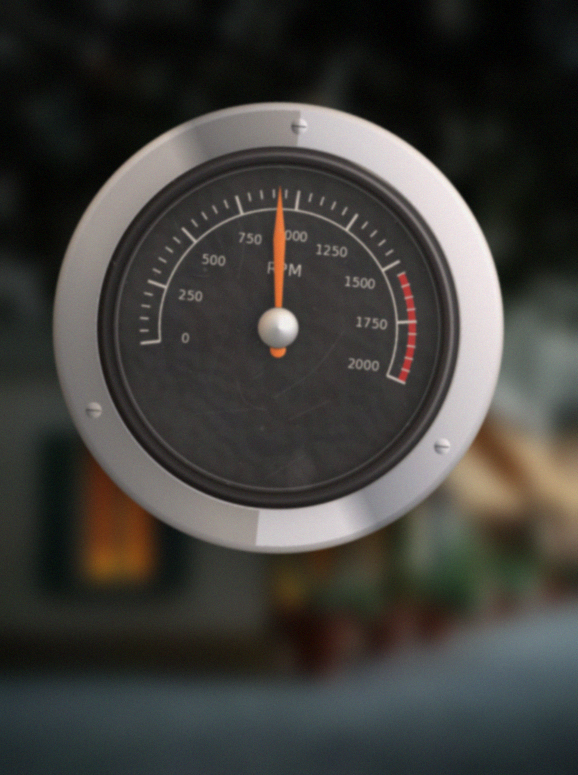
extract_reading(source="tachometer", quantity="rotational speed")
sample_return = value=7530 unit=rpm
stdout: value=925 unit=rpm
